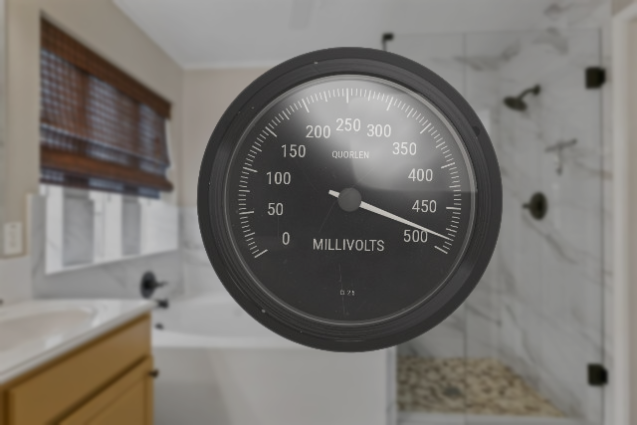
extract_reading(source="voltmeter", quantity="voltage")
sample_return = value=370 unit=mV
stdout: value=485 unit=mV
